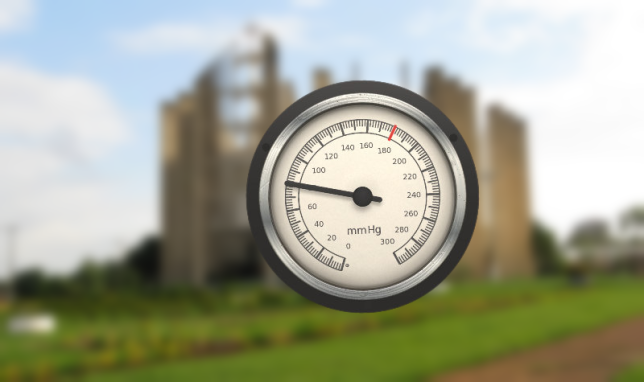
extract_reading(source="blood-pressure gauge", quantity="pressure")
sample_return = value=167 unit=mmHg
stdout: value=80 unit=mmHg
